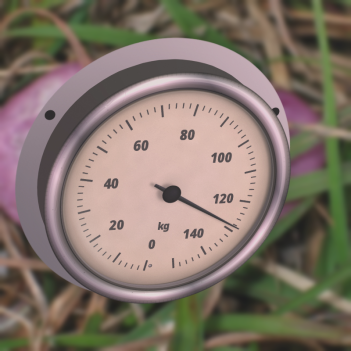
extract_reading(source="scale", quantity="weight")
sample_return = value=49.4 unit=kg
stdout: value=128 unit=kg
